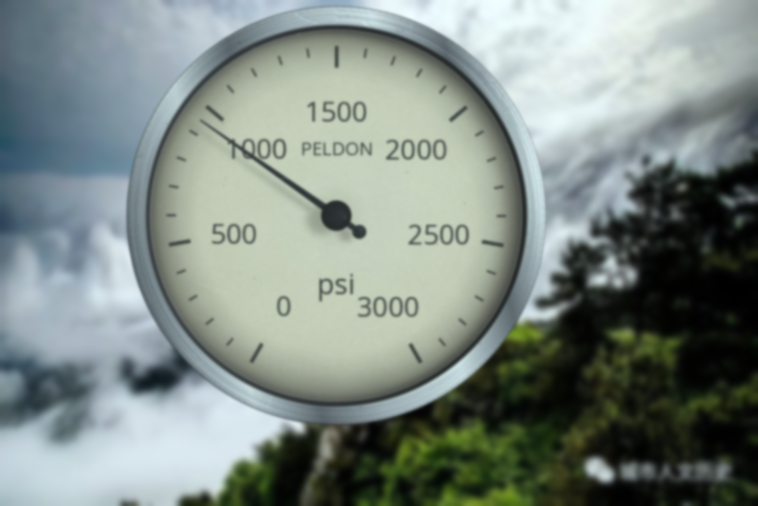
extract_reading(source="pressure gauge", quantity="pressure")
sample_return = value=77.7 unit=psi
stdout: value=950 unit=psi
